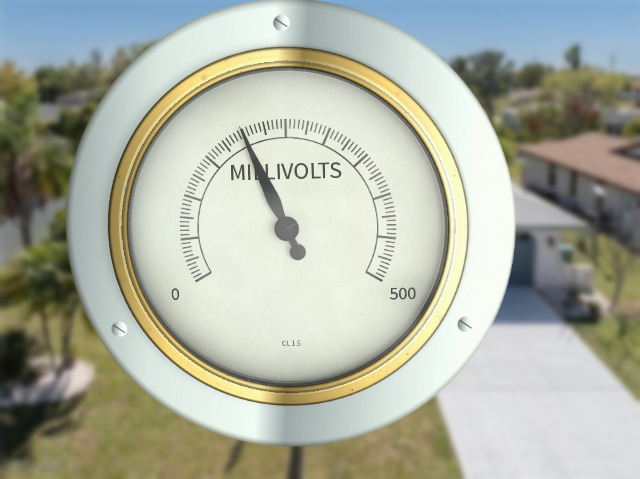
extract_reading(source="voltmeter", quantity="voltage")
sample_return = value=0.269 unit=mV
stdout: value=200 unit=mV
